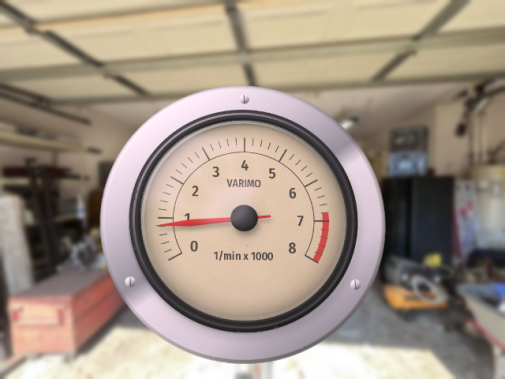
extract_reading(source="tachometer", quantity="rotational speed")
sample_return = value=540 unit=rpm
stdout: value=800 unit=rpm
